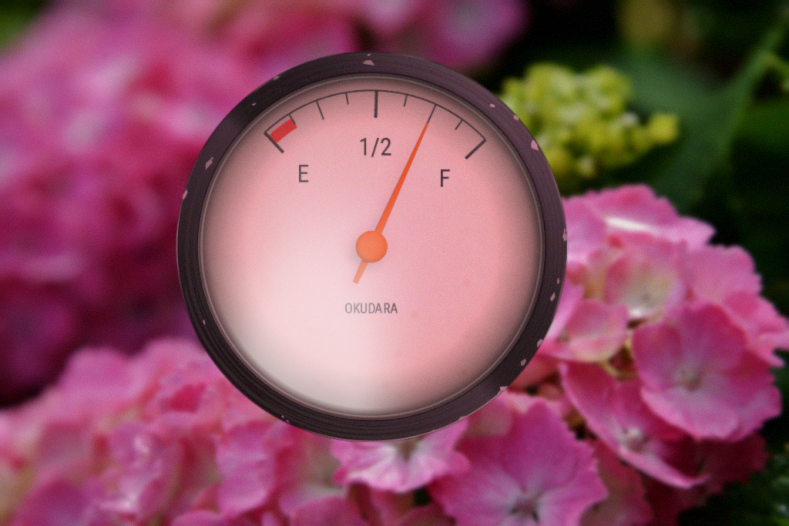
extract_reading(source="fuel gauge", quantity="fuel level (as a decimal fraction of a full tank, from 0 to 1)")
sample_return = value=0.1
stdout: value=0.75
